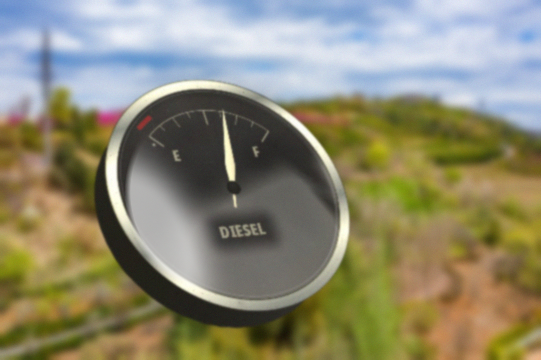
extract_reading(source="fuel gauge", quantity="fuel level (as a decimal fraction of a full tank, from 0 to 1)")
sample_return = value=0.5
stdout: value=0.625
